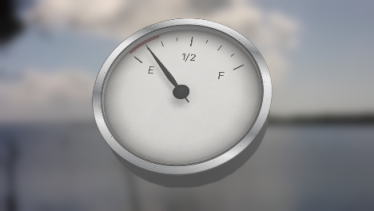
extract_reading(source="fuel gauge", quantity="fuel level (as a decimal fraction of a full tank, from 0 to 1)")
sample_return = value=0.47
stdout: value=0.125
